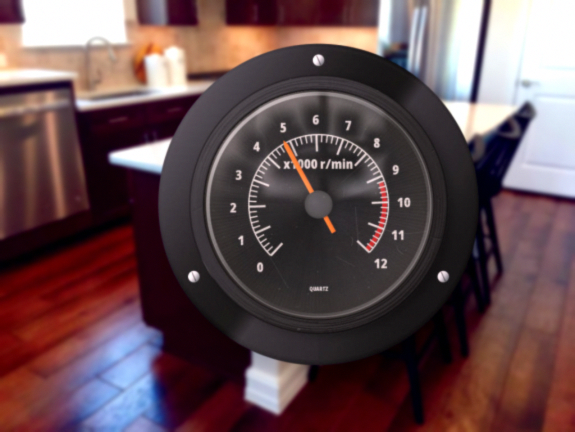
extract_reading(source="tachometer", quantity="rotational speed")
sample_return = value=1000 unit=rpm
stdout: value=4800 unit=rpm
